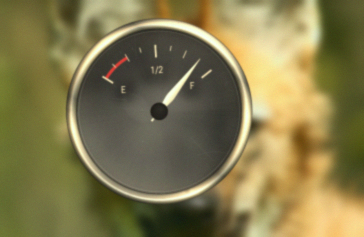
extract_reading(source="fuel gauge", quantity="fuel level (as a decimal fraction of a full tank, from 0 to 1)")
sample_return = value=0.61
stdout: value=0.875
